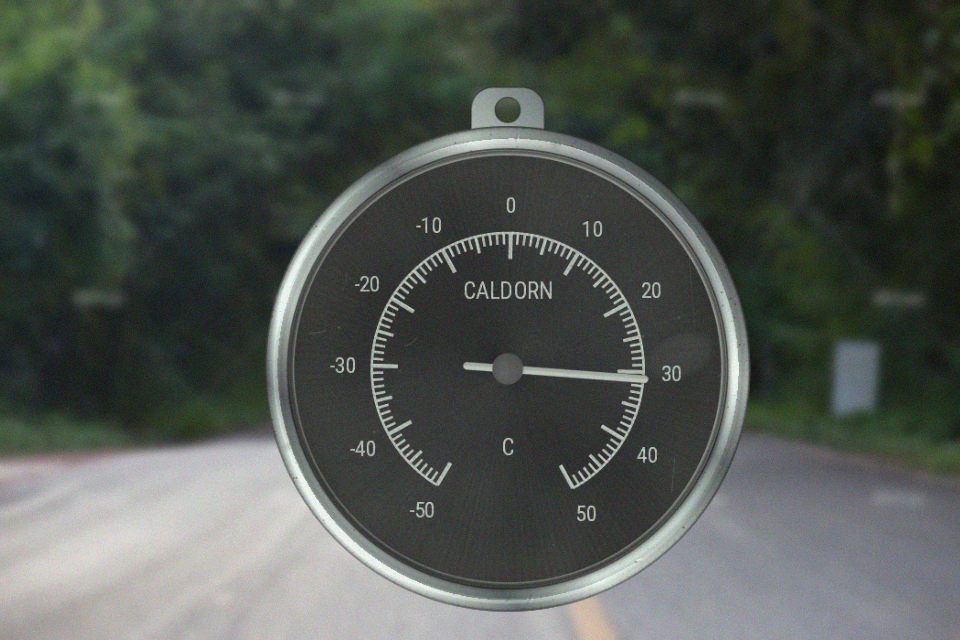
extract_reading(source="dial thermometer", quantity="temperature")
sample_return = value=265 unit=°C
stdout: value=31 unit=°C
